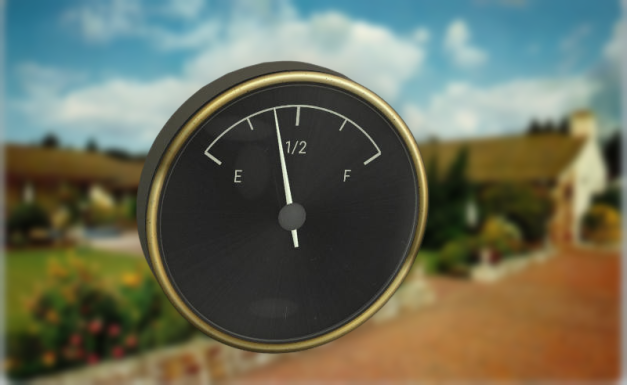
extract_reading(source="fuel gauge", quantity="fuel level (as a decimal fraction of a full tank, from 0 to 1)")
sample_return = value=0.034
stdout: value=0.375
